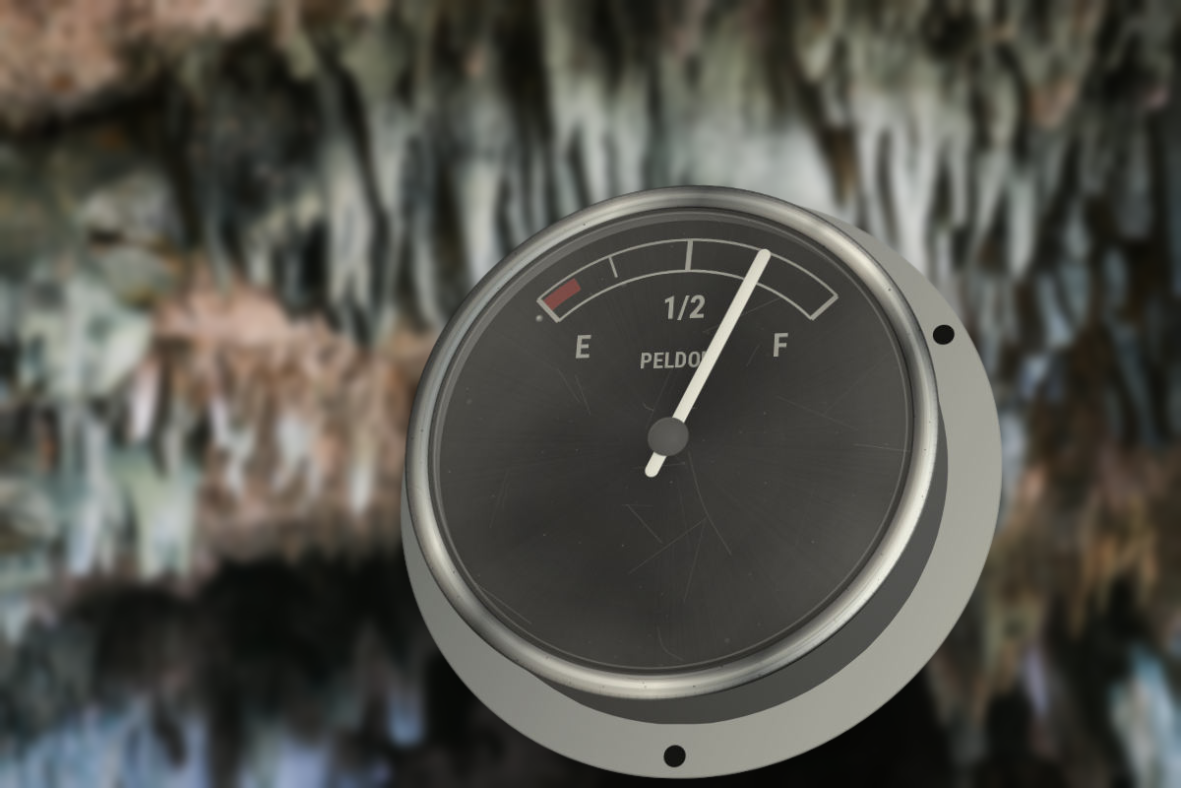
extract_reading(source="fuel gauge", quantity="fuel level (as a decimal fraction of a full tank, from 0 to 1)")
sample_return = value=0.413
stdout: value=0.75
